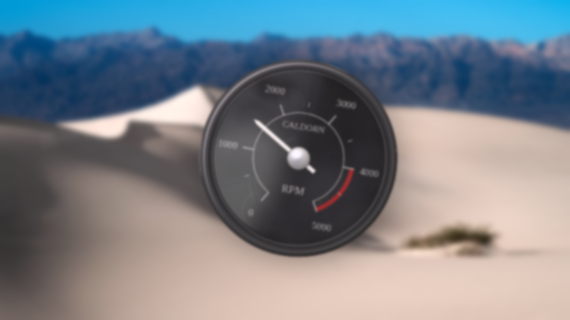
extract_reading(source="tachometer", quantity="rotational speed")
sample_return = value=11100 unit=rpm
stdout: value=1500 unit=rpm
